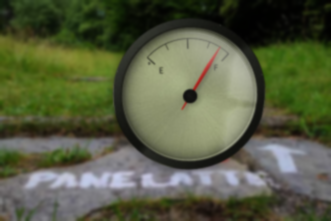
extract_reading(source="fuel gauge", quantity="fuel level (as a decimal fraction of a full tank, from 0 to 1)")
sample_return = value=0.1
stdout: value=0.875
